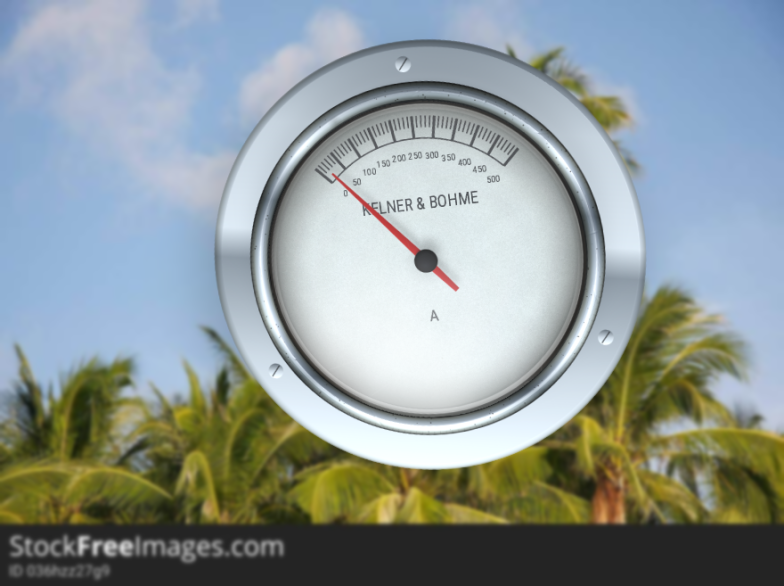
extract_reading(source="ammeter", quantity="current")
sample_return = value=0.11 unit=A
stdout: value=20 unit=A
